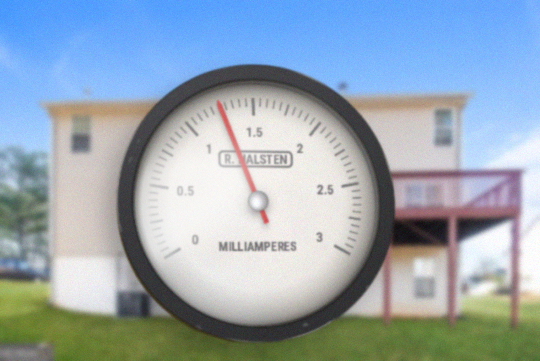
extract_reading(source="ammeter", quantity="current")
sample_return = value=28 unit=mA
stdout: value=1.25 unit=mA
